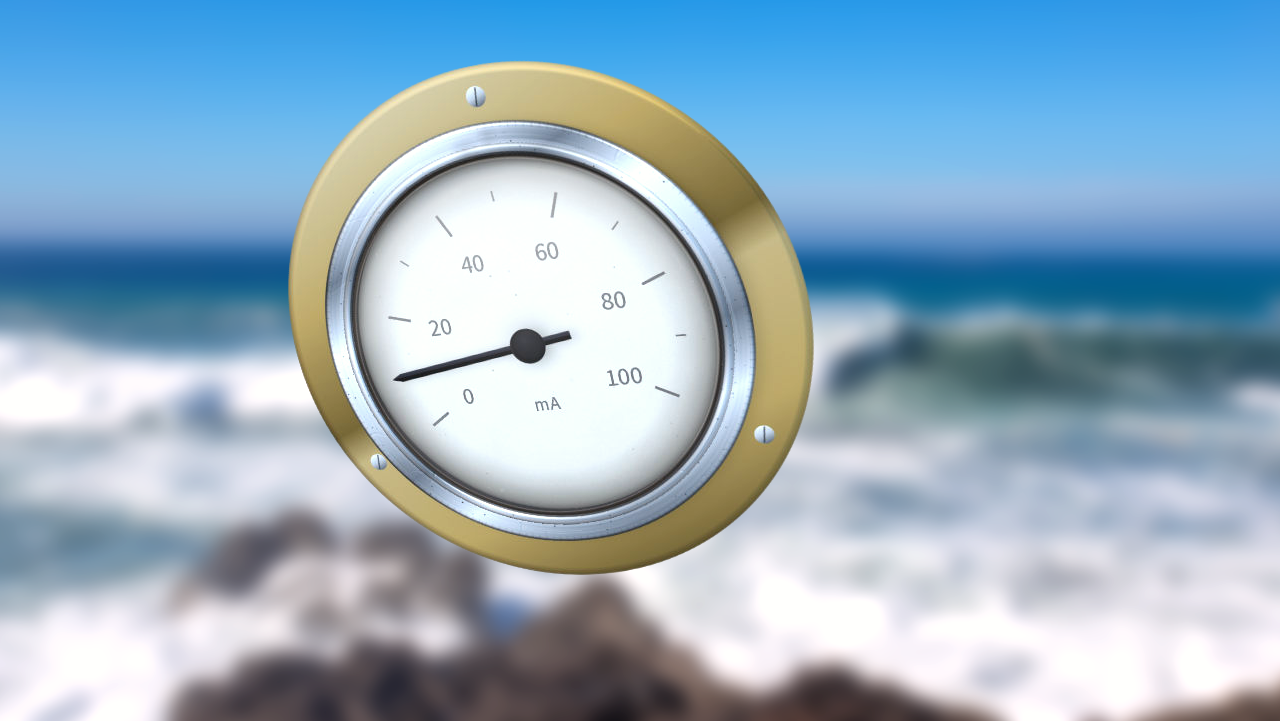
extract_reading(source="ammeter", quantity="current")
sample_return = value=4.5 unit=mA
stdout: value=10 unit=mA
